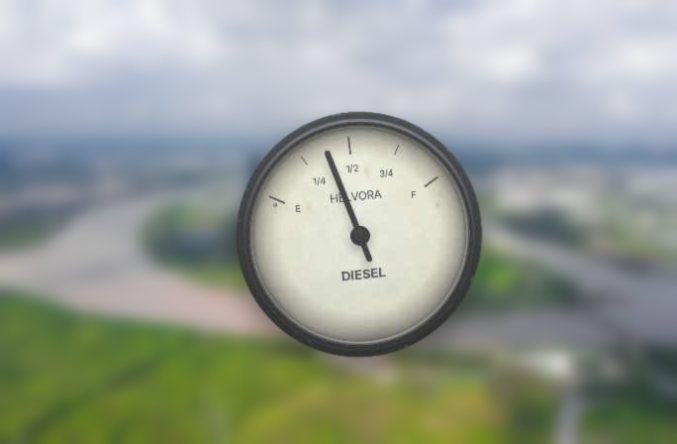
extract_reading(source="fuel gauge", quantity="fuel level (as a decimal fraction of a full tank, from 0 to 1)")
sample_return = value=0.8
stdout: value=0.375
